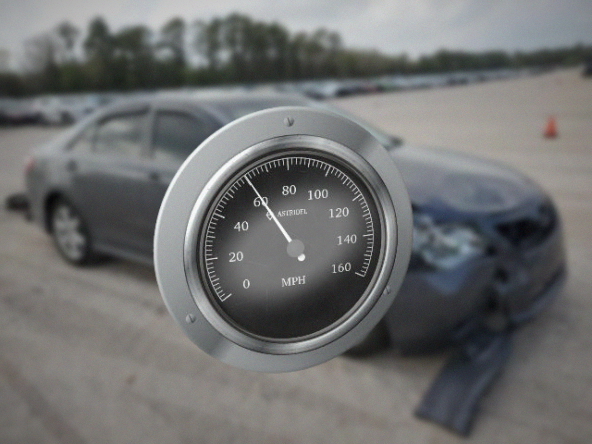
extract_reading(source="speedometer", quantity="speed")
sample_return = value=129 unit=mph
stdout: value=60 unit=mph
